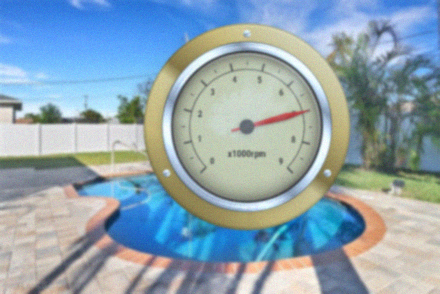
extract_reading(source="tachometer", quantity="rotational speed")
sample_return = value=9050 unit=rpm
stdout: value=7000 unit=rpm
